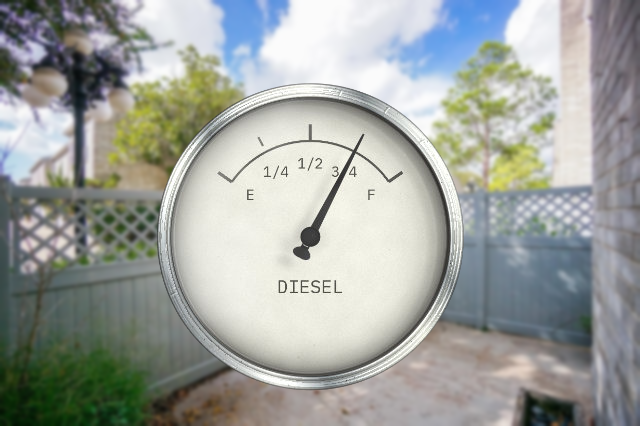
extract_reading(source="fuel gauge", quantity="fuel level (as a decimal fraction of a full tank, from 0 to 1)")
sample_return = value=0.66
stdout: value=0.75
